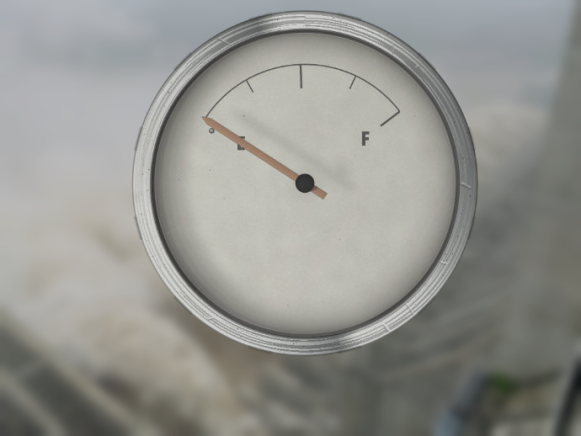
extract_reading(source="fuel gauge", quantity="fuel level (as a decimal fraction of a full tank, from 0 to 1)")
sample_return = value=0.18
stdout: value=0
